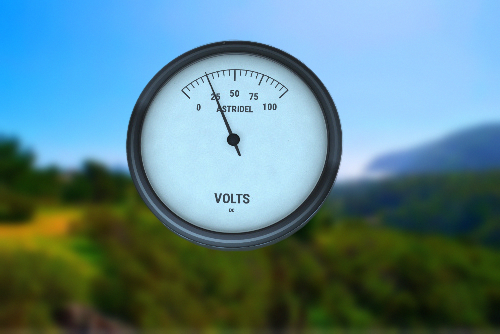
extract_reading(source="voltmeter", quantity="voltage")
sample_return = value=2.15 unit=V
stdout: value=25 unit=V
